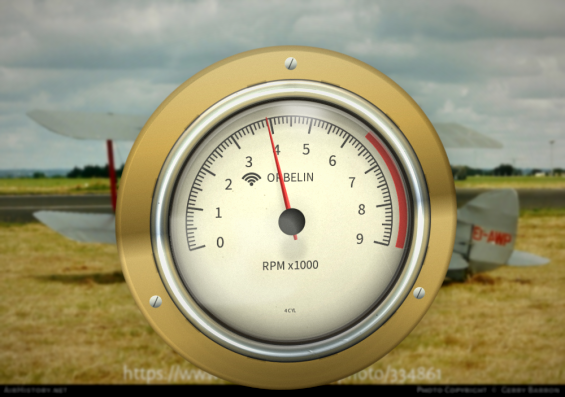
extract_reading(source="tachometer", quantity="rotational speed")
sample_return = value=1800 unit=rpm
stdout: value=3900 unit=rpm
